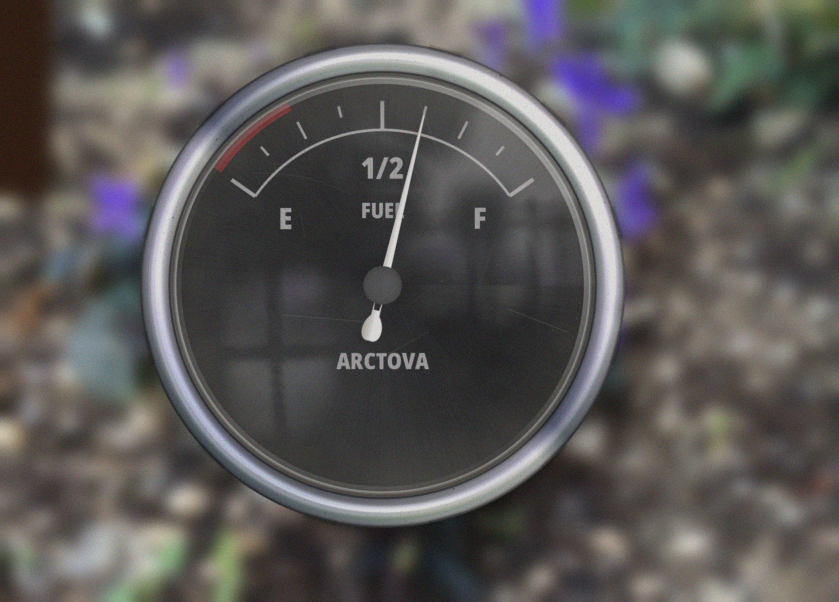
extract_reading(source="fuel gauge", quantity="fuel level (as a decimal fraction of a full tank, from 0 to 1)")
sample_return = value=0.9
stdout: value=0.625
